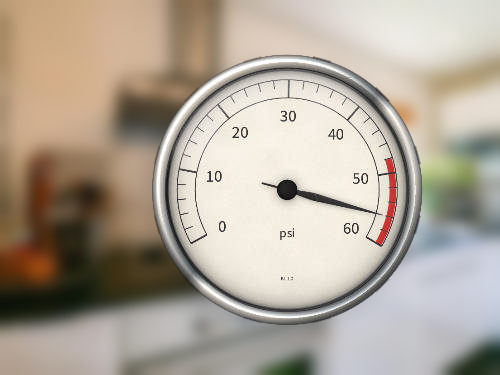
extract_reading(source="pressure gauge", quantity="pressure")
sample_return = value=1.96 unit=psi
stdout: value=56 unit=psi
